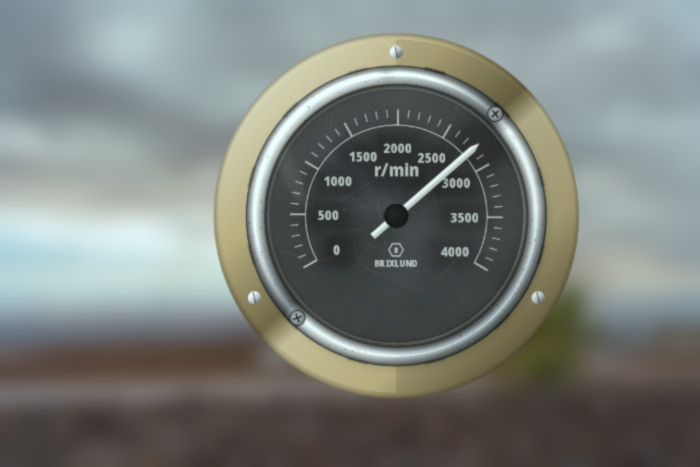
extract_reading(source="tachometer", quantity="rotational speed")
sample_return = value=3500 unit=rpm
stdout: value=2800 unit=rpm
